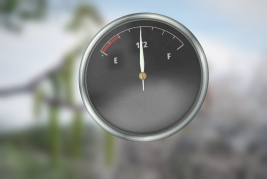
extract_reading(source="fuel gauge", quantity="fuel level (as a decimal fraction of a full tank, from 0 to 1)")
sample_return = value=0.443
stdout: value=0.5
